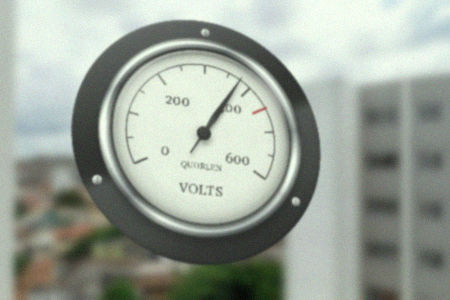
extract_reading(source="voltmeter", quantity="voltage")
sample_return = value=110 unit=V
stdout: value=375 unit=V
